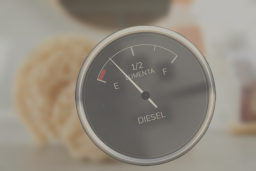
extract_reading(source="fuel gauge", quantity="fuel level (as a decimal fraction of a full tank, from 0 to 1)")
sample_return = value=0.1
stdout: value=0.25
